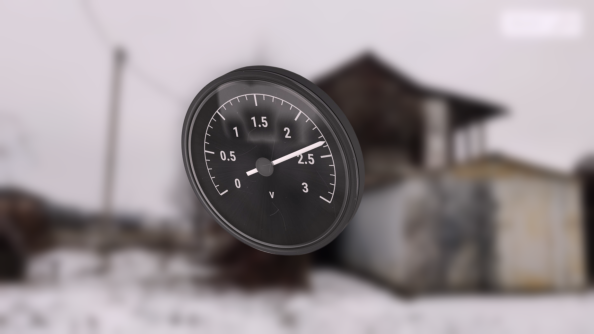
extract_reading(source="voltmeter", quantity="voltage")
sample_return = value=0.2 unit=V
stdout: value=2.35 unit=V
